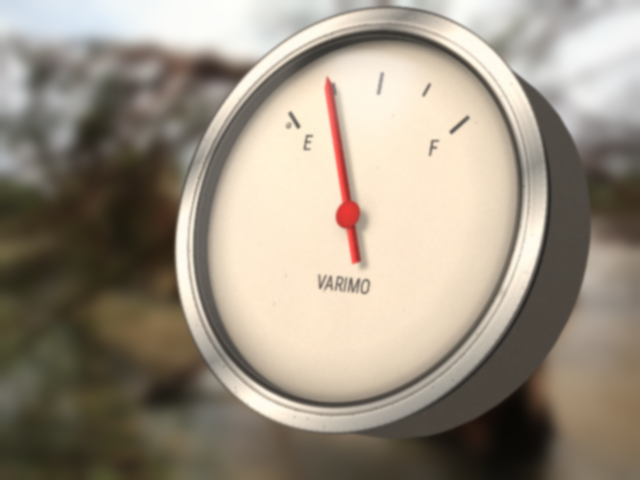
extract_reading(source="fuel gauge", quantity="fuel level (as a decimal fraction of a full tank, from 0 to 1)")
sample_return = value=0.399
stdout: value=0.25
